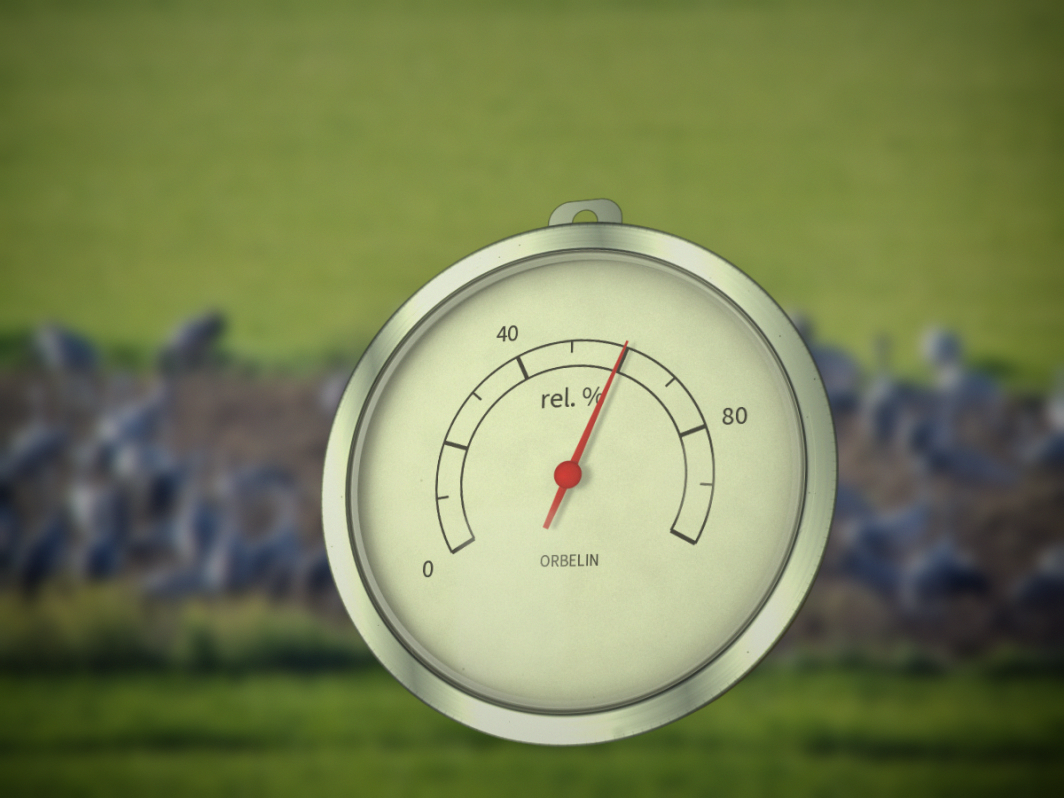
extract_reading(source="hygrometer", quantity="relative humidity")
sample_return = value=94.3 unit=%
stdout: value=60 unit=%
